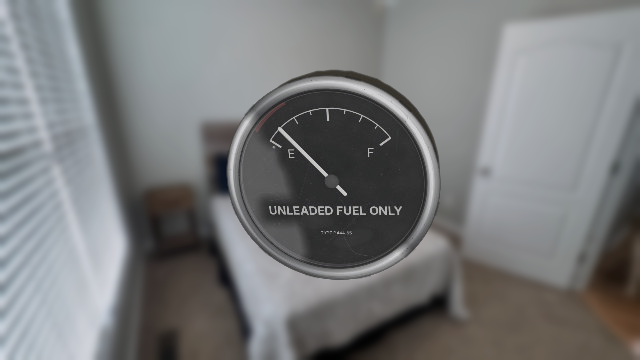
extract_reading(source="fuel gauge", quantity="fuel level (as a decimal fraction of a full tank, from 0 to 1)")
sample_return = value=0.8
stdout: value=0.125
